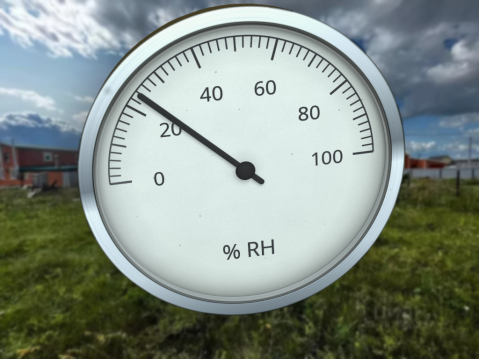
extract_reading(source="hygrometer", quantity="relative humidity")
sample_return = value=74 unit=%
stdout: value=24 unit=%
